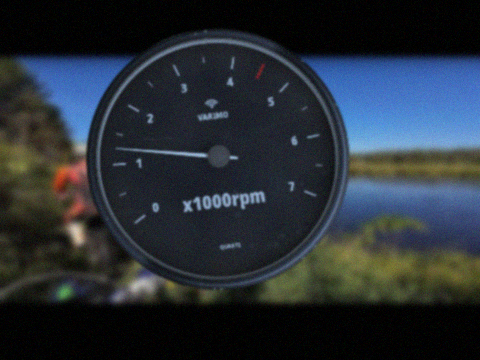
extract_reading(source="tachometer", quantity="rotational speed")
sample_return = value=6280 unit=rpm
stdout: value=1250 unit=rpm
